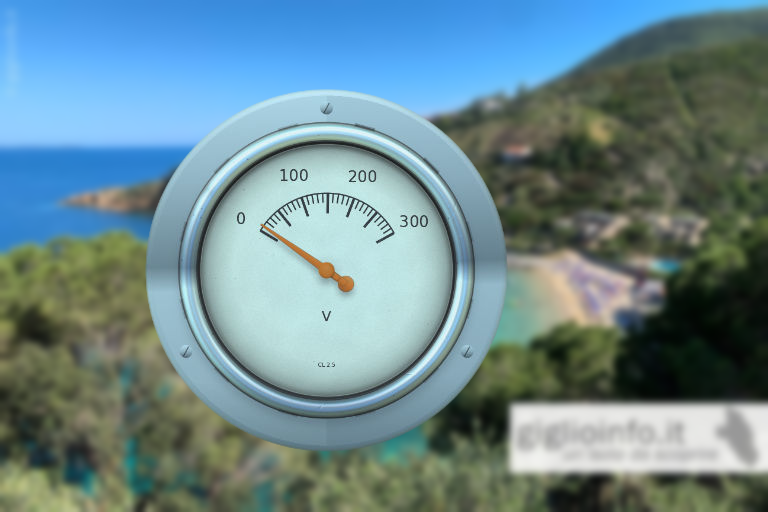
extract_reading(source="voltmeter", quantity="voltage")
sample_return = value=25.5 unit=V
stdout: value=10 unit=V
